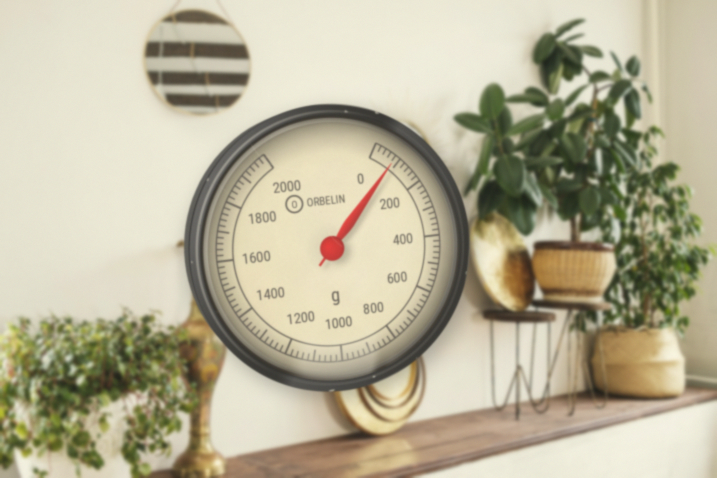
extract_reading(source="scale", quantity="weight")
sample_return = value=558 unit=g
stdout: value=80 unit=g
